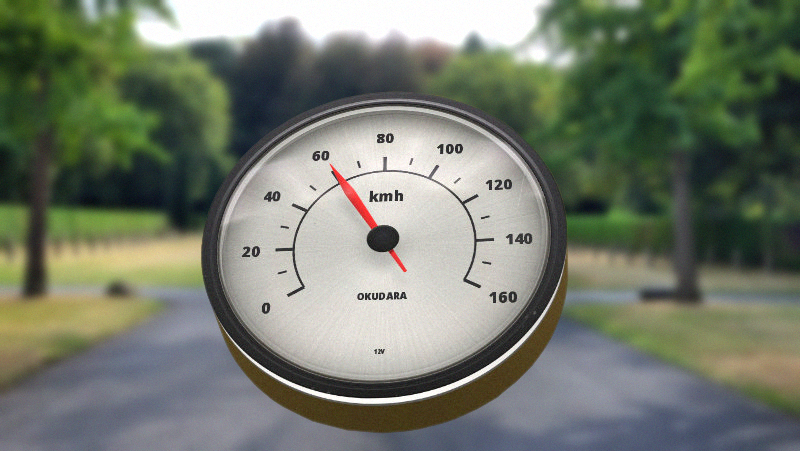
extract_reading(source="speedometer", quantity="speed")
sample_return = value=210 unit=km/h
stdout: value=60 unit=km/h
